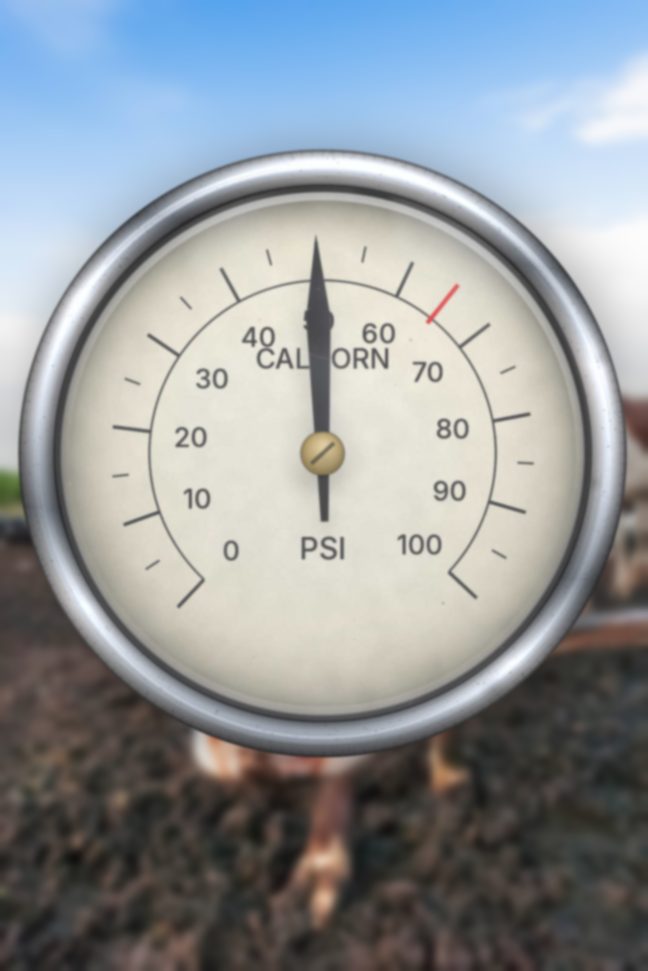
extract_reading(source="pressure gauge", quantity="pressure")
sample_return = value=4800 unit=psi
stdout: value=50 unit=psi
